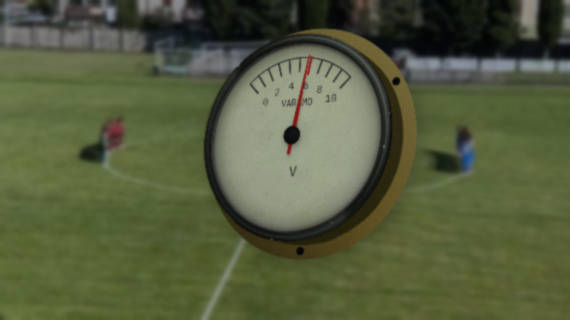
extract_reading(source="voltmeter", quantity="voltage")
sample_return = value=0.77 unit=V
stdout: value=6 unit=V
